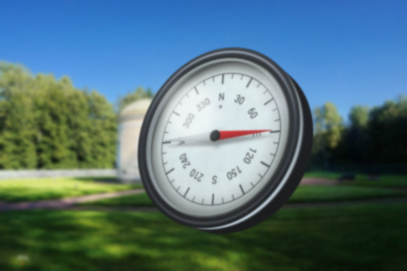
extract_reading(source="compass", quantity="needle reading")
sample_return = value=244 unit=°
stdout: value=90 unit=°
